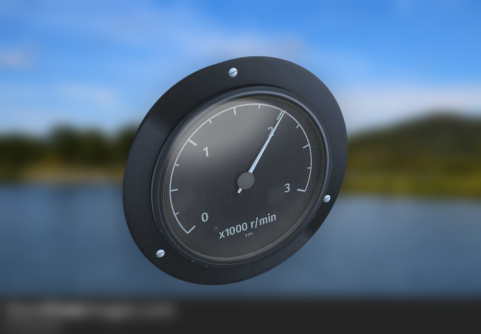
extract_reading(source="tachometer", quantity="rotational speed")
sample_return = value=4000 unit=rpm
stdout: value=2000 unit=rpm
